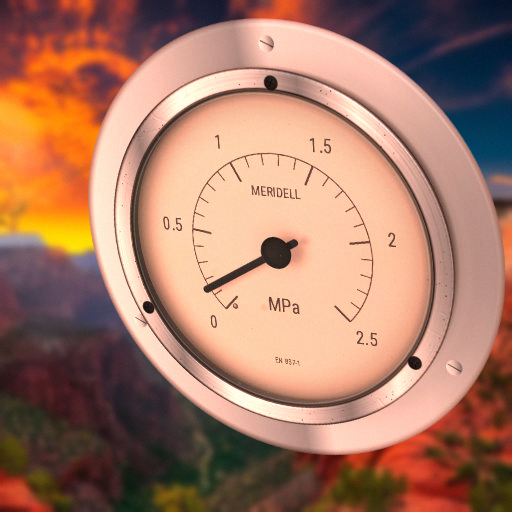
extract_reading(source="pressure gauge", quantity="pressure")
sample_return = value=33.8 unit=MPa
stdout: value=0.15 unit=MPa
